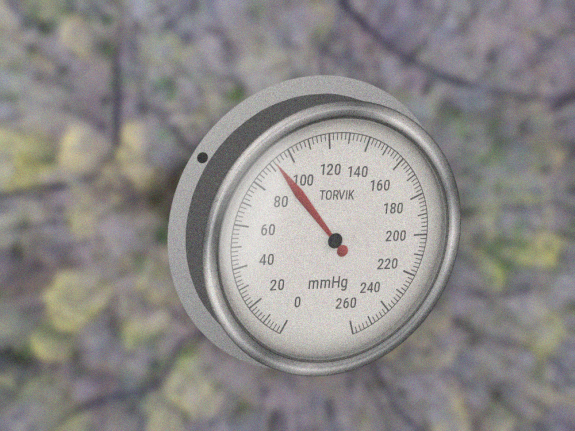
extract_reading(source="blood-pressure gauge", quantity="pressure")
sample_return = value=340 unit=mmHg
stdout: value=92 unit=mmHg
